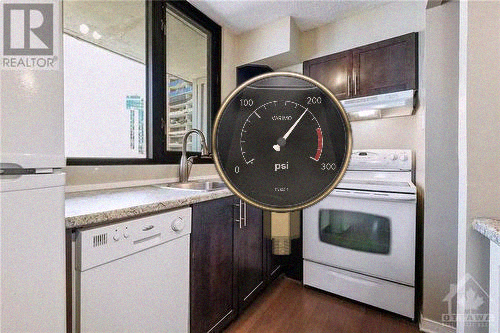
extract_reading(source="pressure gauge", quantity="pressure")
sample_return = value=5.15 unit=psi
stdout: value=200 unit=psi
